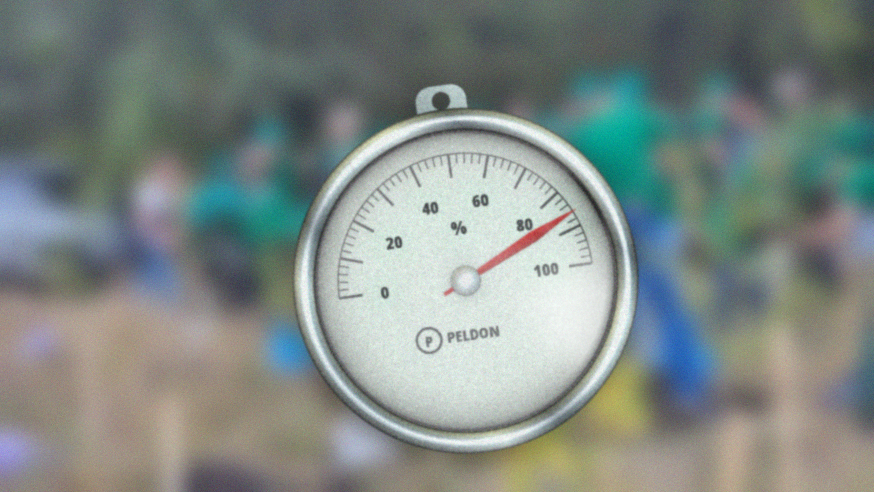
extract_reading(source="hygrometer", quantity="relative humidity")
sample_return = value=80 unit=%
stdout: value=86 unit=%
